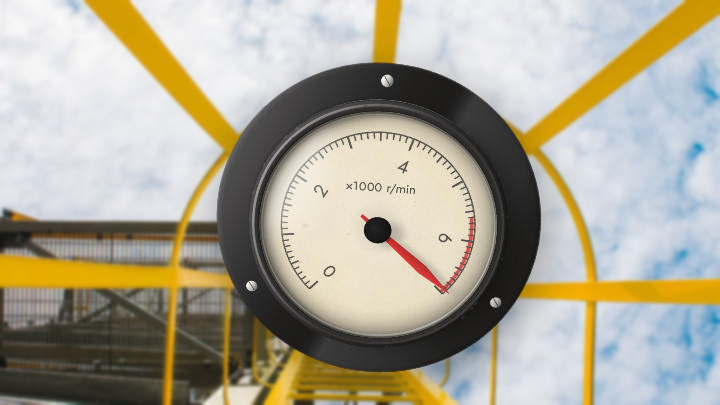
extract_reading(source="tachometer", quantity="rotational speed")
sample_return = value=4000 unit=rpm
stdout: value=6900 unit=rpm
